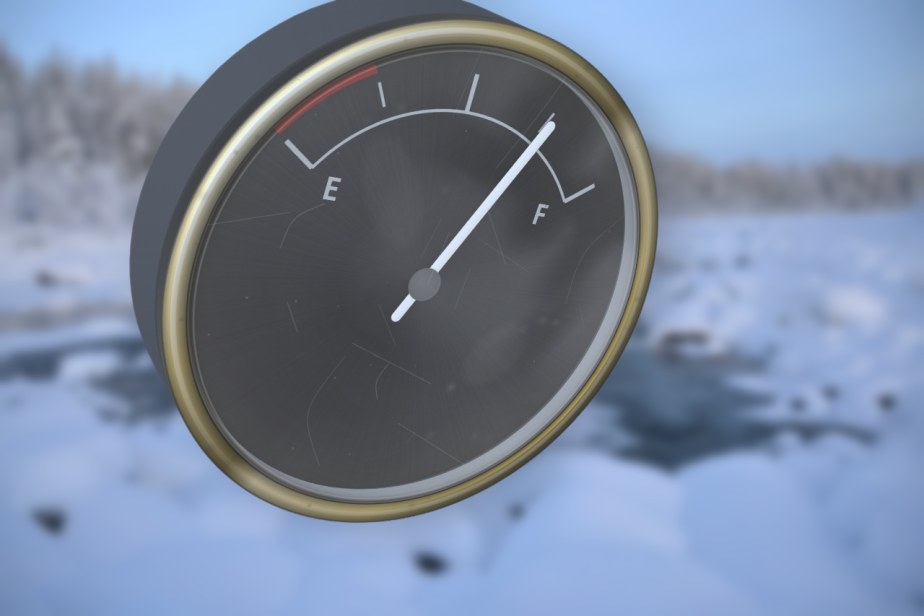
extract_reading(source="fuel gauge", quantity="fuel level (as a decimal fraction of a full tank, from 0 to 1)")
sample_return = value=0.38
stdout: value=0.75
